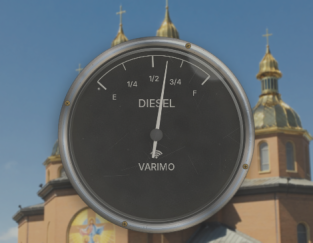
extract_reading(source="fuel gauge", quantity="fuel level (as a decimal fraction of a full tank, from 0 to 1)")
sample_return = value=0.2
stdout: value=0.625
